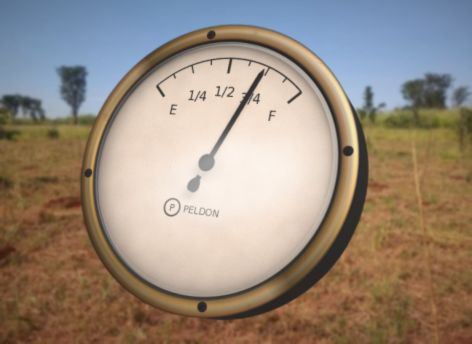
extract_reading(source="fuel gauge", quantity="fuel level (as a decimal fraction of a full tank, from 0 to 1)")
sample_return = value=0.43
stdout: value=0.75
